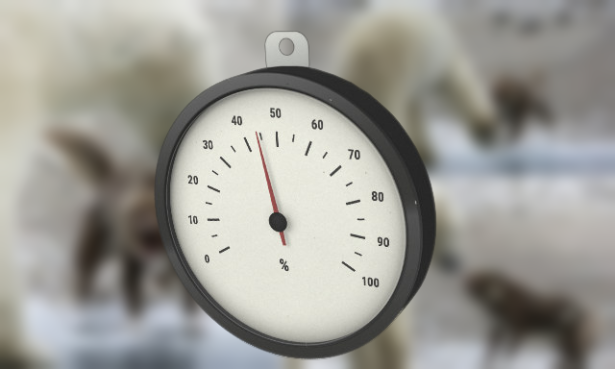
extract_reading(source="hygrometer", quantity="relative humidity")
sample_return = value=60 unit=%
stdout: value=45 unit=%
